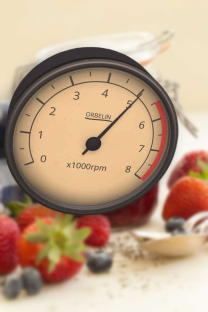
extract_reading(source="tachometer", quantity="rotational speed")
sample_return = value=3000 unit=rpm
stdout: value=5000 unit=rpm
